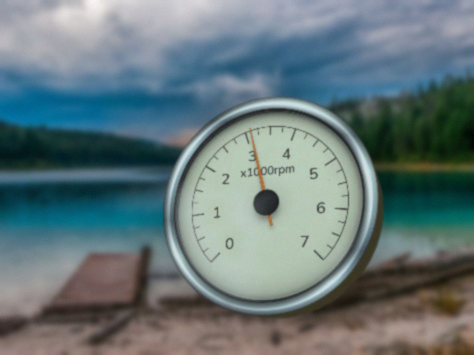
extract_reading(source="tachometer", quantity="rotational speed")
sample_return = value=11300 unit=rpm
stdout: value=3125 unit=rpm
